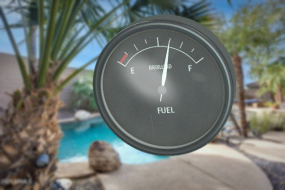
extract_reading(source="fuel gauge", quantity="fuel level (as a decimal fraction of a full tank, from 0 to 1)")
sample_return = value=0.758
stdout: value=0.625
